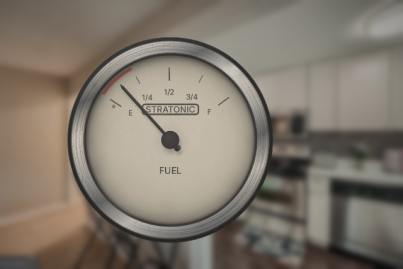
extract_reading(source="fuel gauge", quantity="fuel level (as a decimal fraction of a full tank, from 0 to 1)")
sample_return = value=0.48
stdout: value=0.125
